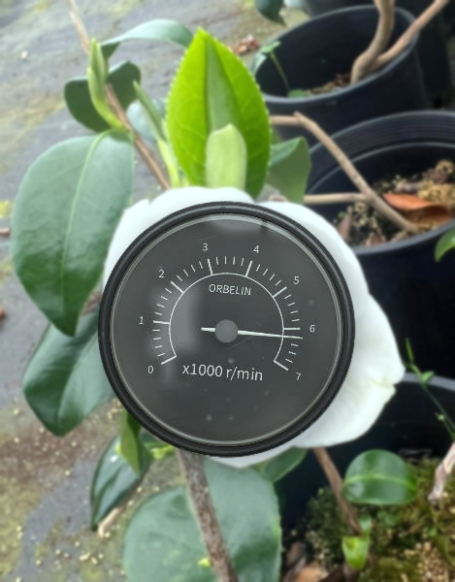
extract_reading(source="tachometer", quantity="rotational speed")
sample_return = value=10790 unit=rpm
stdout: value=6200 unit=rpm
